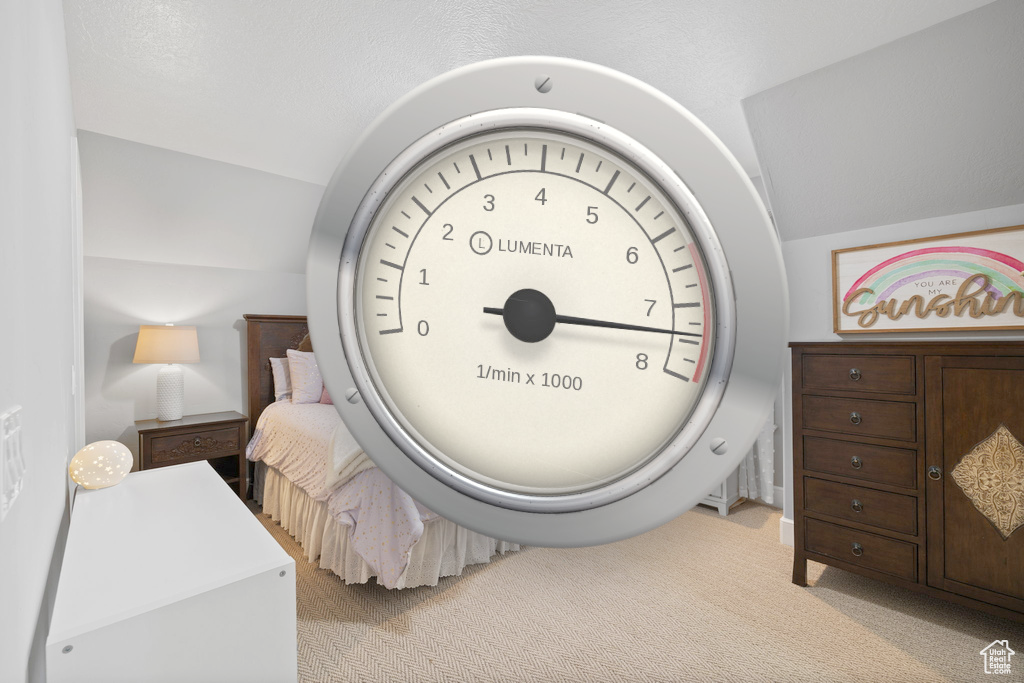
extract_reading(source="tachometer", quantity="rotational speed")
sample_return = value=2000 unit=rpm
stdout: value=7375 unit=rpm
